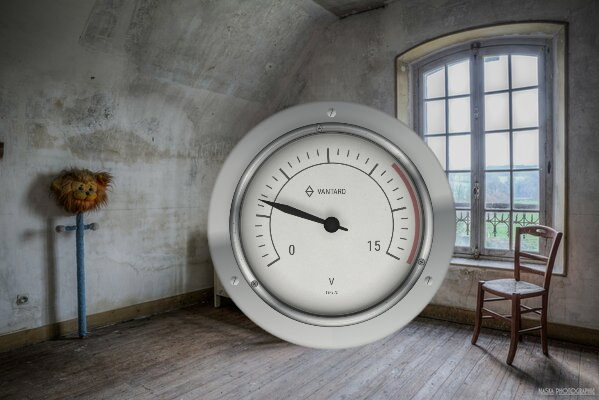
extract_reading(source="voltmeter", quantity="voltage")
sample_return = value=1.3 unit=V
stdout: value=3.25 unit=V
